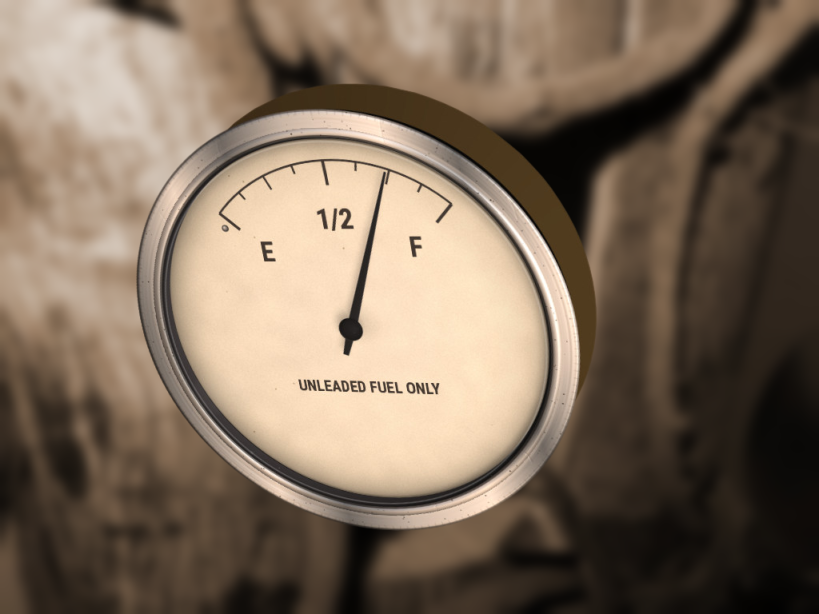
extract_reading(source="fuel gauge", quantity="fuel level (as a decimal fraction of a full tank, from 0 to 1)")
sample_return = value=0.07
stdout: value=0.75
